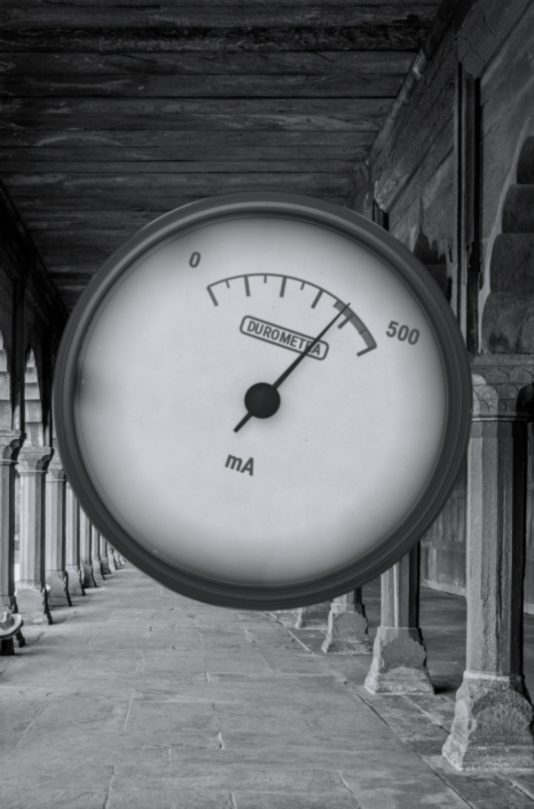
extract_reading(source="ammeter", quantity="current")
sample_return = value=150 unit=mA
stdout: value=375 unit=mA
